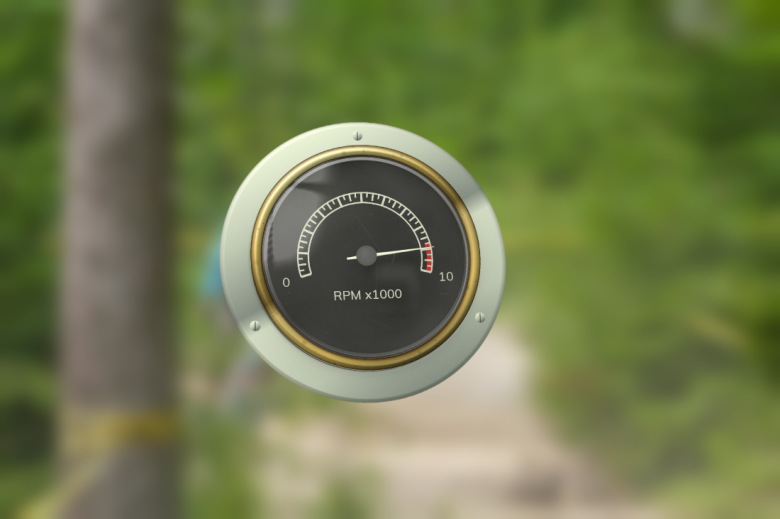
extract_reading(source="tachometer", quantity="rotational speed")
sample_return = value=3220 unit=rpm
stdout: value=9000 unit=rpm
